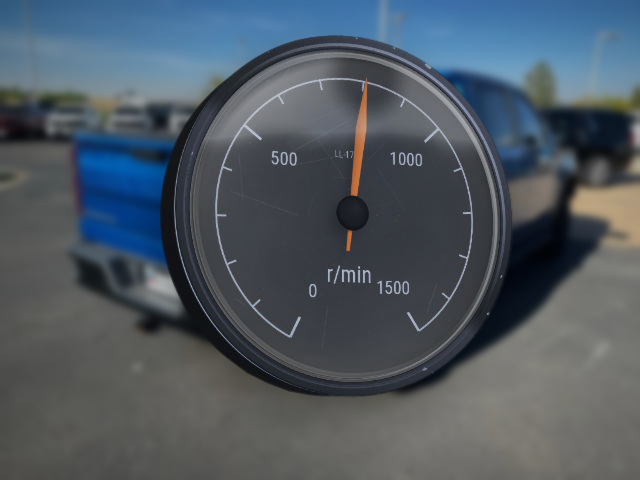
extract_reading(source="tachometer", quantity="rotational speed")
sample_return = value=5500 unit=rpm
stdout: value=800 unit=rpm
